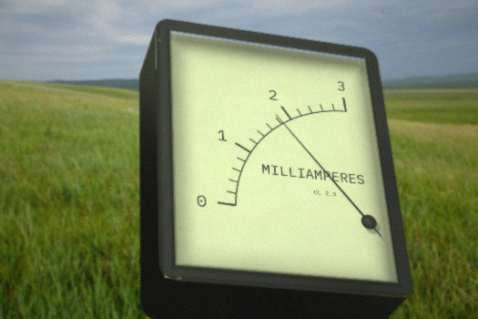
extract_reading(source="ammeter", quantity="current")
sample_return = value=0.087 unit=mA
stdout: value=1.8 unit=mA
